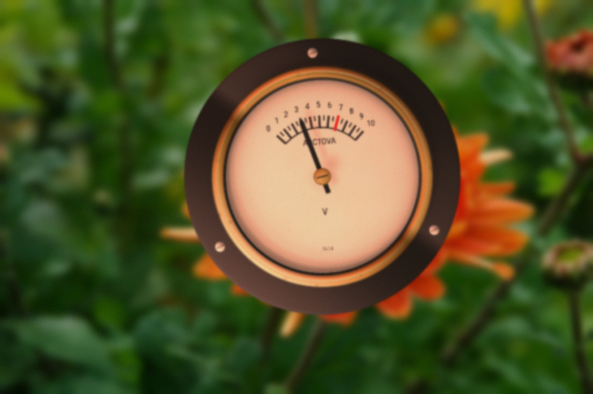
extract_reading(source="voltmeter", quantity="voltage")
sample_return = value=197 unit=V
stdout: value=3 unit=V
